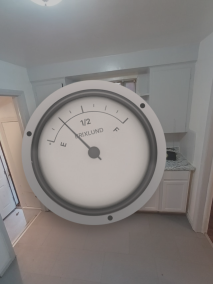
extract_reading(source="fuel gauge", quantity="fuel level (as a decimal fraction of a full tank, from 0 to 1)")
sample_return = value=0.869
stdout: value=0.25
